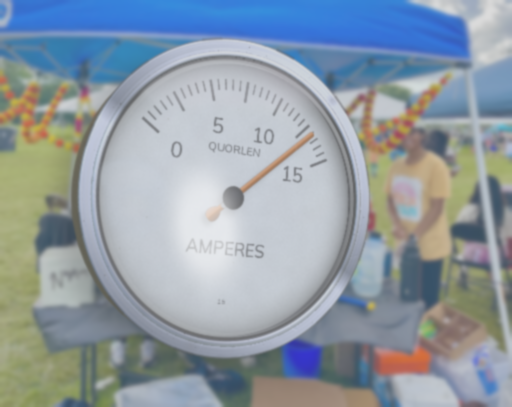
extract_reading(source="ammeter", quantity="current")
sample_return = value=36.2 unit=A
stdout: value=13 unit=A
